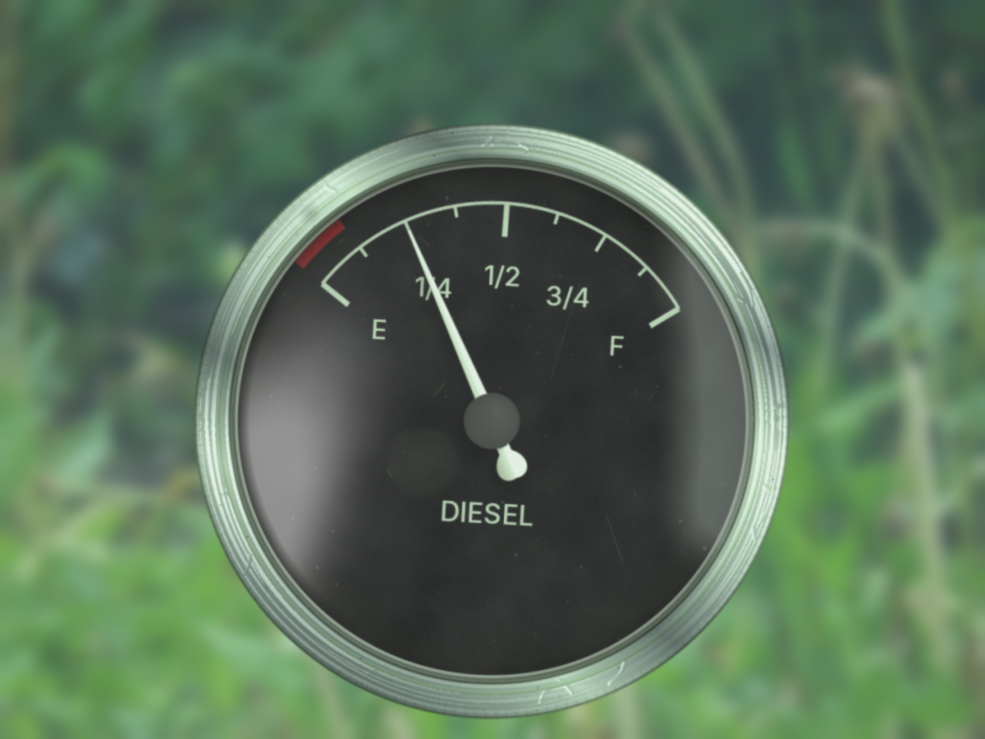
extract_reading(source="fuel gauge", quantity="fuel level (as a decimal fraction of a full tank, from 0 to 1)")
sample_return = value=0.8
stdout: value=0.25
